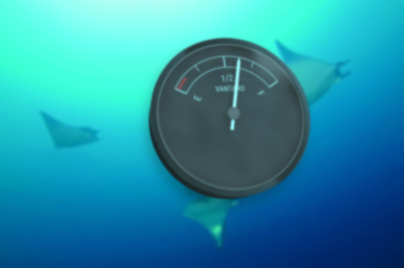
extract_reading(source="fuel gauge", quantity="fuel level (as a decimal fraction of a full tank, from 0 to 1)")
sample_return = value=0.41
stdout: value=0.625
